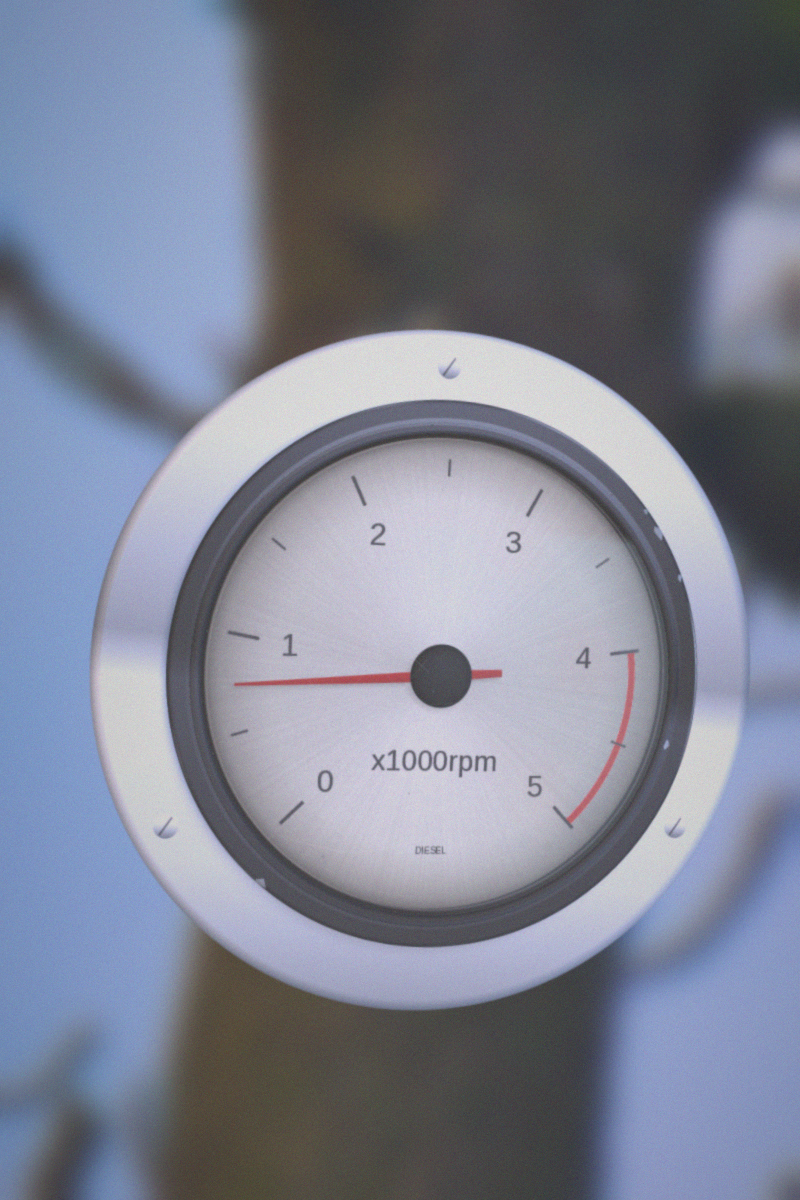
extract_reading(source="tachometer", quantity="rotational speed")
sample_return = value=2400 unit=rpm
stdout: value=750 unit=rpm
